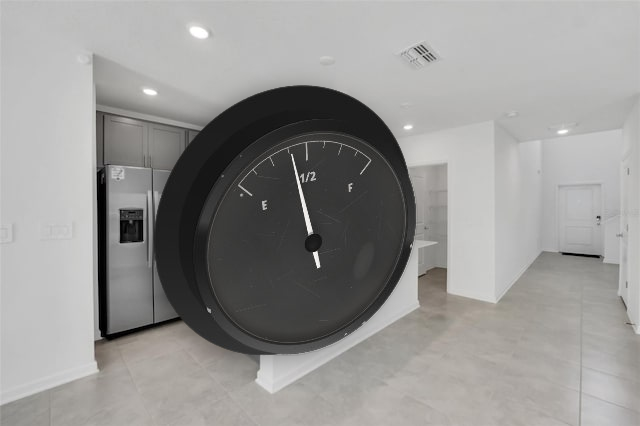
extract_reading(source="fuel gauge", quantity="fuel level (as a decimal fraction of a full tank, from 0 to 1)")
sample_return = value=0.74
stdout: value=0.375
